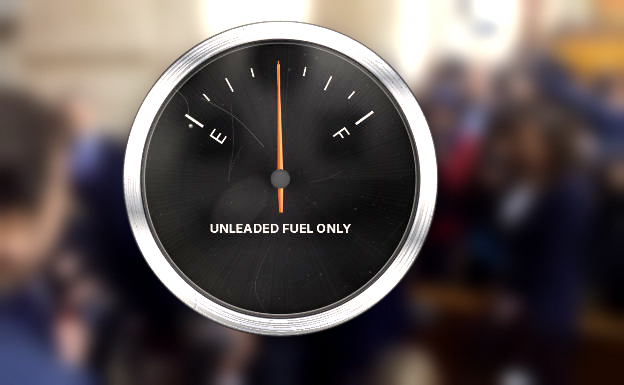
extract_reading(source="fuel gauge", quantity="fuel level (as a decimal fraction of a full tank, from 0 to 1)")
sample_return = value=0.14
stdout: value=0.5
